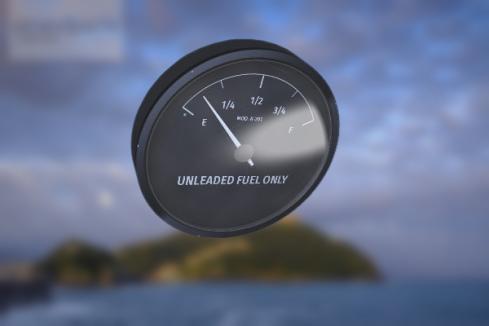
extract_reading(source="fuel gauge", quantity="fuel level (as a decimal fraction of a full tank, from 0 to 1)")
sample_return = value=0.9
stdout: value=0.125
